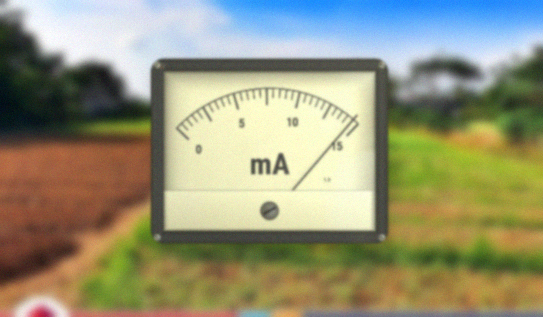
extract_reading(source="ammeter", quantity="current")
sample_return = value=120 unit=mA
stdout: value=14.5 unit=mA
